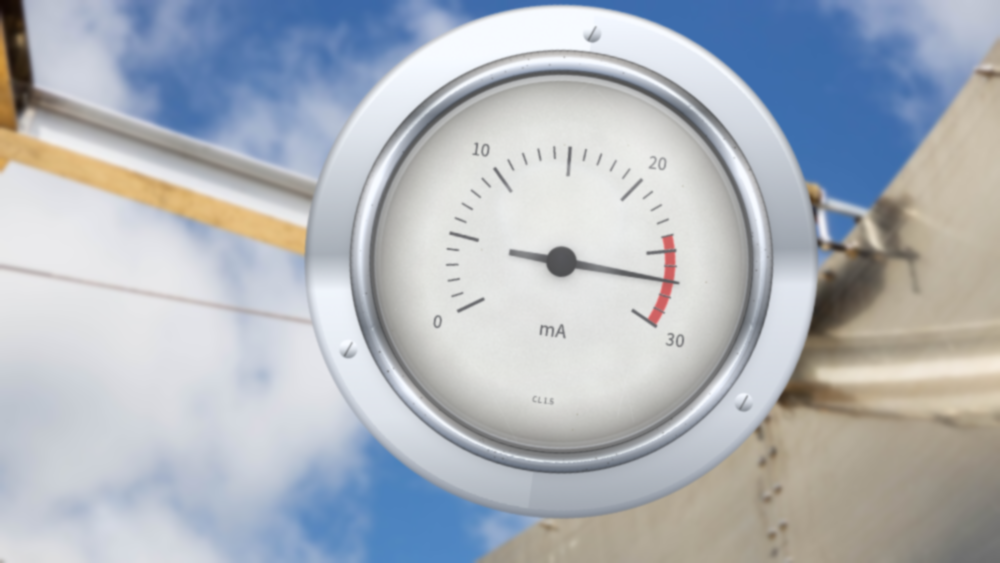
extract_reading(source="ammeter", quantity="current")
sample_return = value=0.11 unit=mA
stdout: value=27 unit=mA
